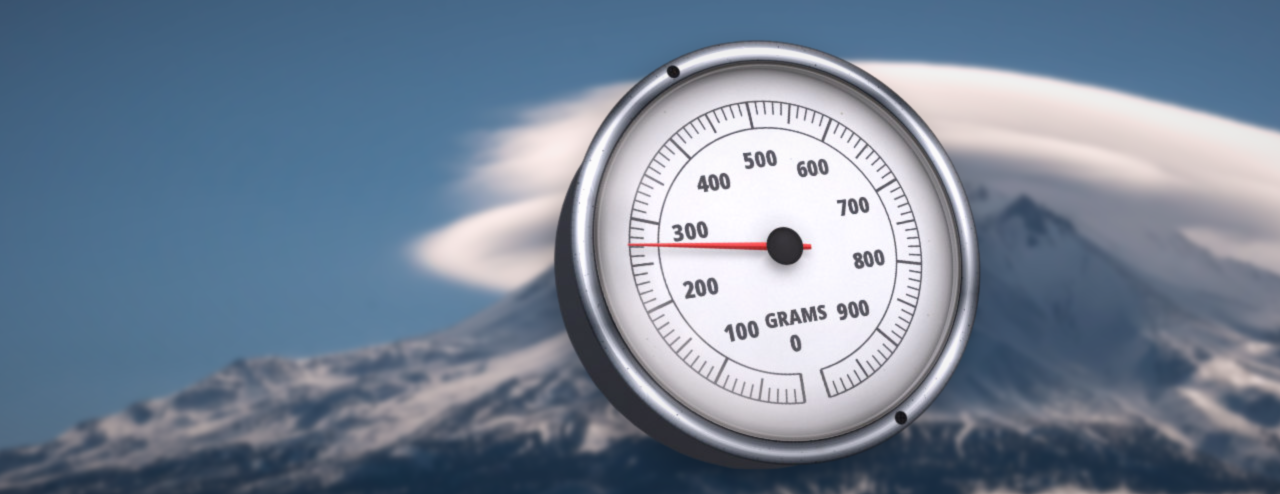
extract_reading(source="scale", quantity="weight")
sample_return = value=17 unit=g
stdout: value=270 unit=g
